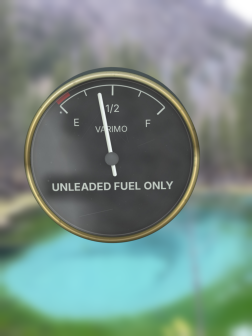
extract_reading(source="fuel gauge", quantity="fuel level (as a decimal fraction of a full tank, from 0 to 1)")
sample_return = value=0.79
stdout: value=0.375
